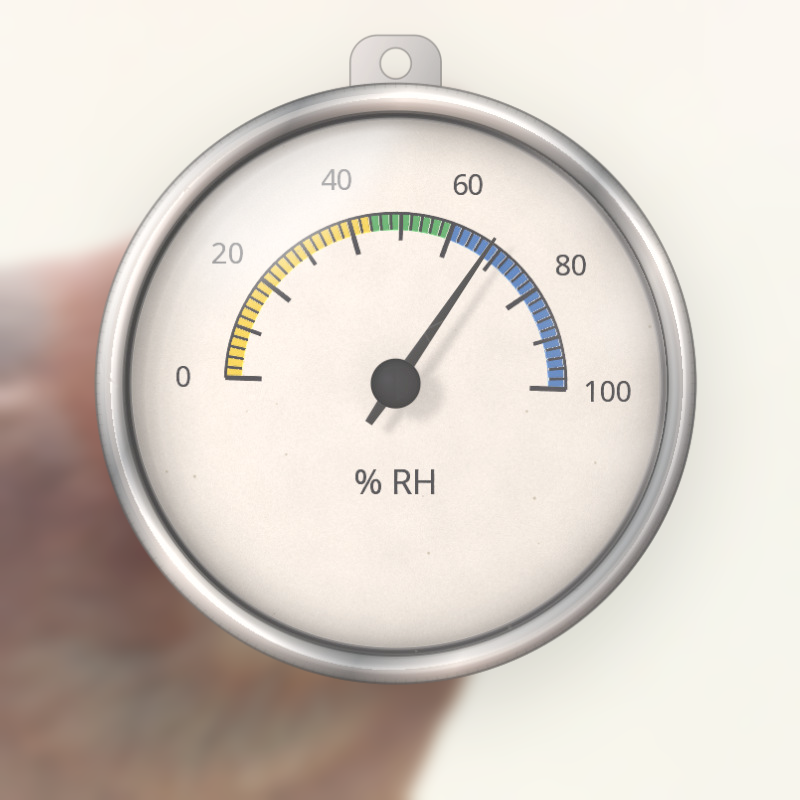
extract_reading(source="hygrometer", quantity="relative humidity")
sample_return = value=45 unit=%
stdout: value=68 unit=%
